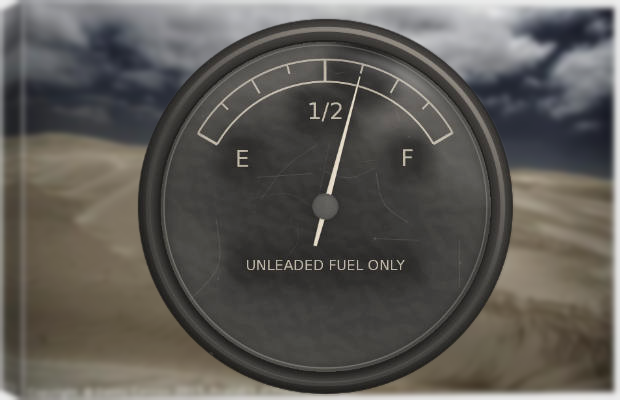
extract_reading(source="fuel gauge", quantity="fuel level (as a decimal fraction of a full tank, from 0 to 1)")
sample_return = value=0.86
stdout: value=0.625
